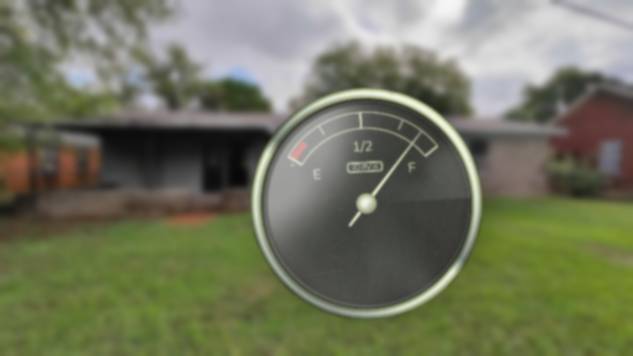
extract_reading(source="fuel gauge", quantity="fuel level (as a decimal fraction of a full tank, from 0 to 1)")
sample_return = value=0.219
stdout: value=0.875
